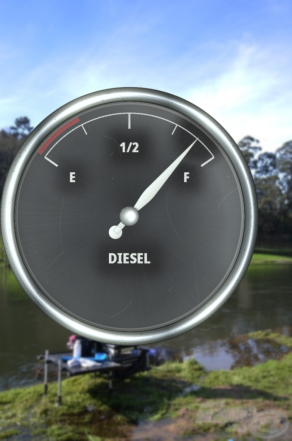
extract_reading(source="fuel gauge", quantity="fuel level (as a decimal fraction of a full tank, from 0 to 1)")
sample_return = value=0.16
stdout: value=0.875
